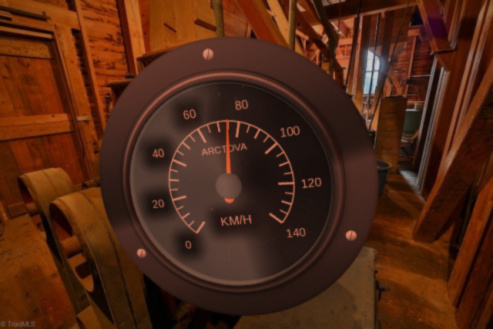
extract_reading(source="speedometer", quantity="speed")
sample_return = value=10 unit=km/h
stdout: value=75 unit=km/h
